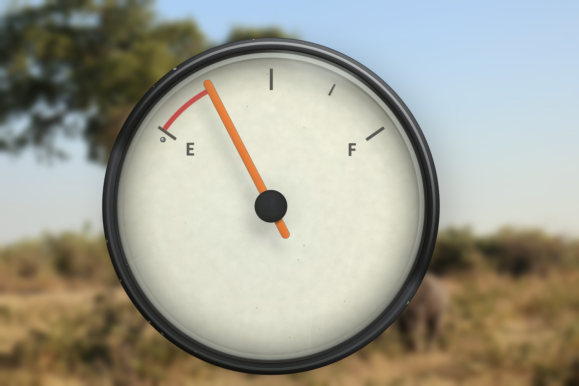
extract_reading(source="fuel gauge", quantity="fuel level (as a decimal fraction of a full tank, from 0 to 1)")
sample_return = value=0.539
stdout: value=0.25
